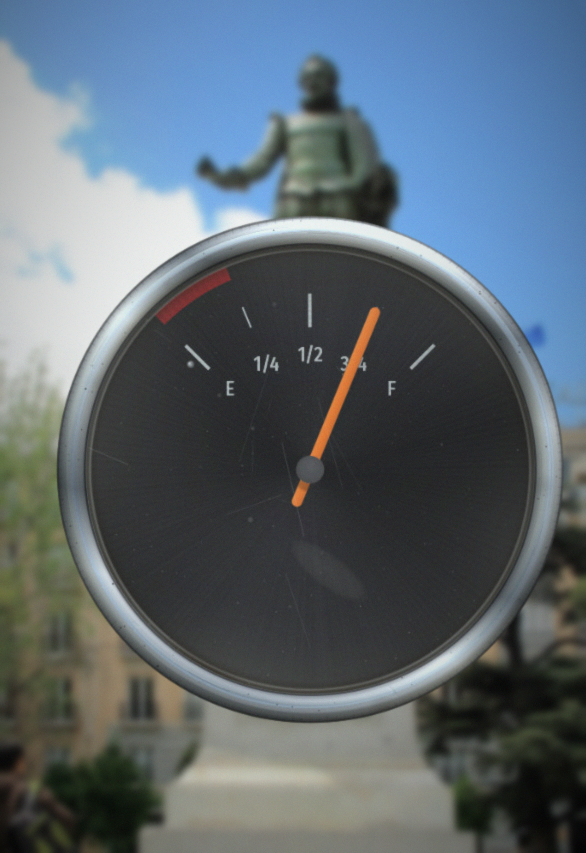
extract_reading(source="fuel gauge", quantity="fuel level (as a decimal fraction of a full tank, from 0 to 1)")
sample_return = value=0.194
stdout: value=0.75
